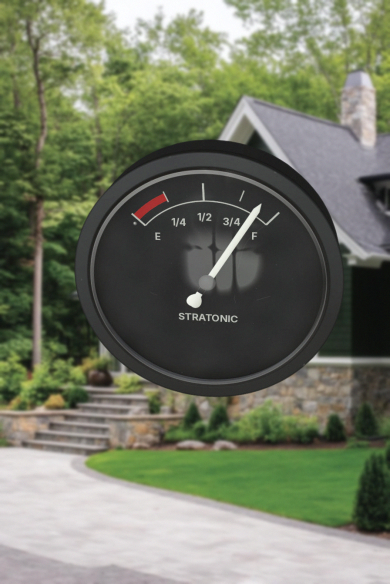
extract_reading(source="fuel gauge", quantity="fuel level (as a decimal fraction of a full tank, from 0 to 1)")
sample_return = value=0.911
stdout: value=0.875
